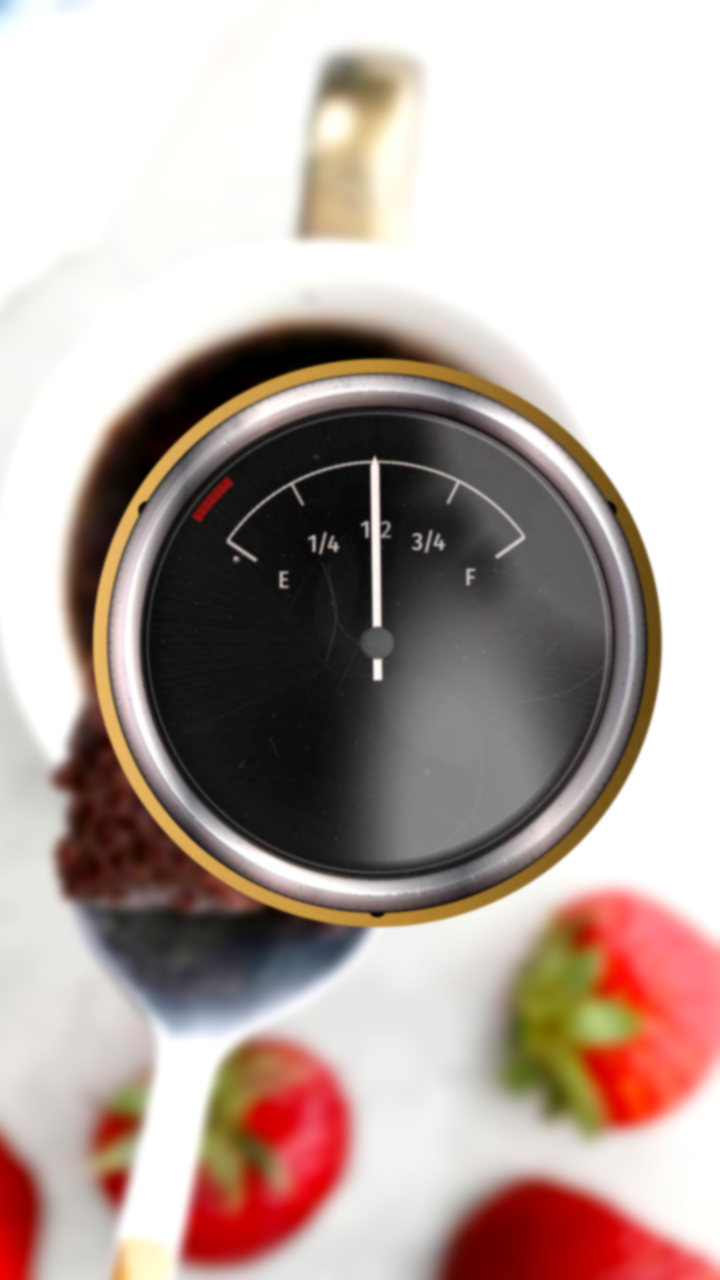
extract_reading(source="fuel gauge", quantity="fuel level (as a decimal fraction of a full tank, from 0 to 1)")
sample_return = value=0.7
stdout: value=0.5
